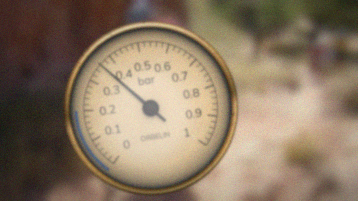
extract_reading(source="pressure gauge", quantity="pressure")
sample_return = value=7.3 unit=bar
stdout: value=0.36 unit=bar
